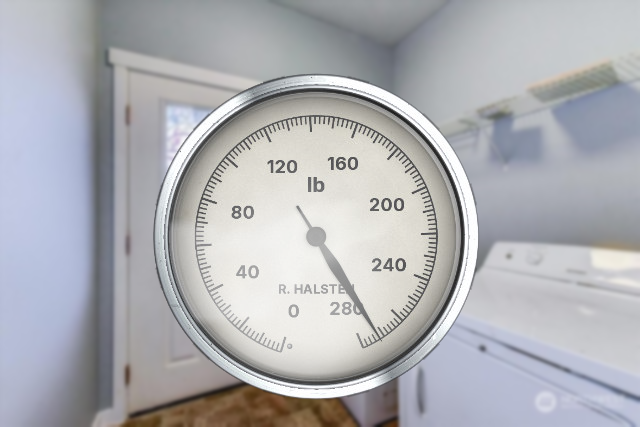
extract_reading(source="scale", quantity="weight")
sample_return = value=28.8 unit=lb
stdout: value=272 unit=lb
